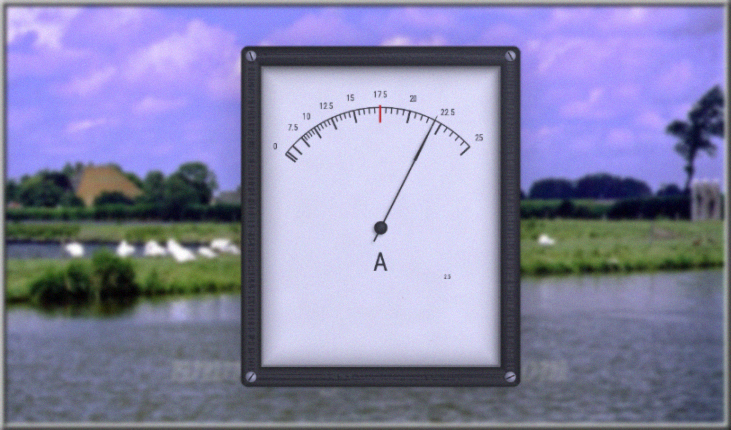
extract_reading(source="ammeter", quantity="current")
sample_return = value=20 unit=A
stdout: value=22 unit=A
